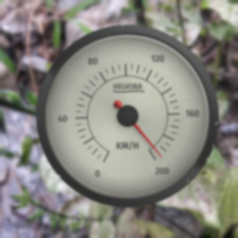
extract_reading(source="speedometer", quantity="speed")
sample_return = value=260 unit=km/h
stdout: value=195 unit=km/h
